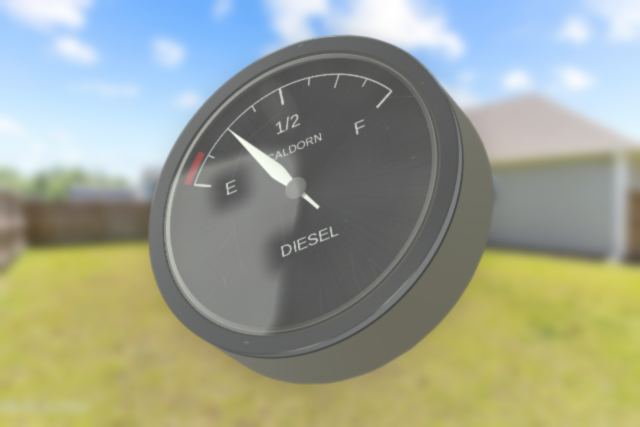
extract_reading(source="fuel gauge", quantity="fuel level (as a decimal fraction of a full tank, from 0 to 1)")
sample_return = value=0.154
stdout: value=0.25
